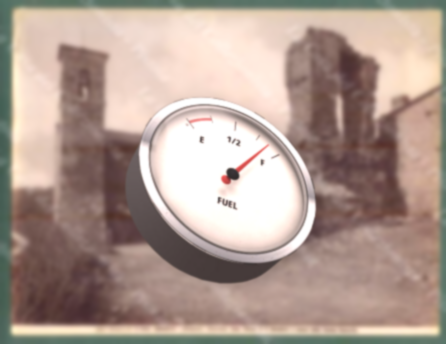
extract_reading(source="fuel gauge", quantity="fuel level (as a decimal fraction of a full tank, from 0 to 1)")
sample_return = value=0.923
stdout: value=0.875
